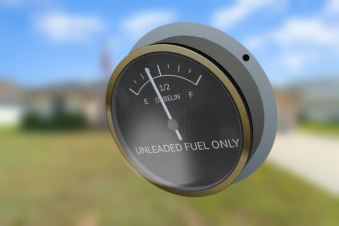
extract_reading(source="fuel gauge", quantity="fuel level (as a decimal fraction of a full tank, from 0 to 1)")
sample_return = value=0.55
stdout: value=0.375
